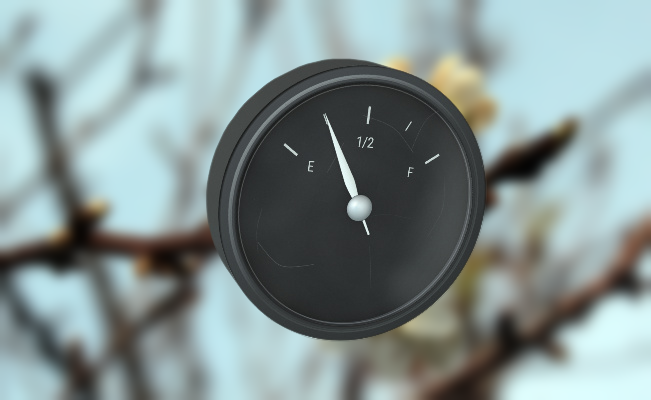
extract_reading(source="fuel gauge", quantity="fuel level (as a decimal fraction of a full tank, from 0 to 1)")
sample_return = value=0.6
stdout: value=0.25
